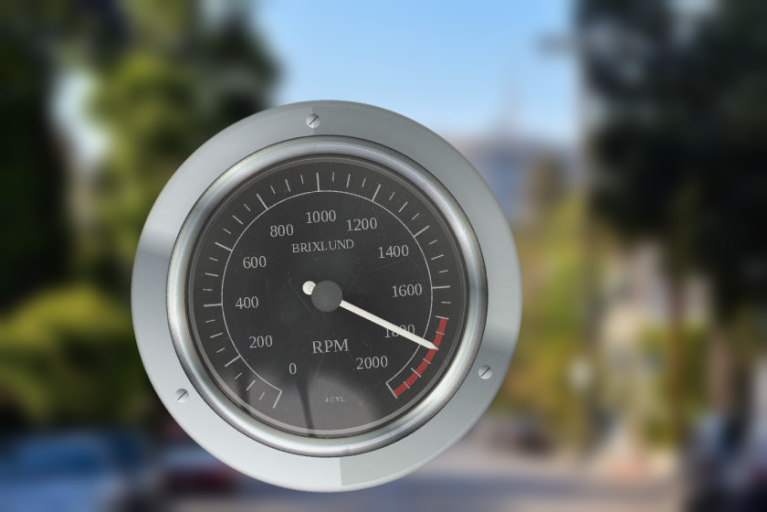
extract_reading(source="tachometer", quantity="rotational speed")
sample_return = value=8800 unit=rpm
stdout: value=1800 unit=rpm
